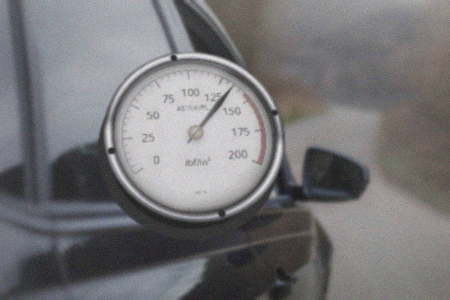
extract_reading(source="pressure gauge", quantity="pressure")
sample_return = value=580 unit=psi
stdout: value=135 unit=psi
